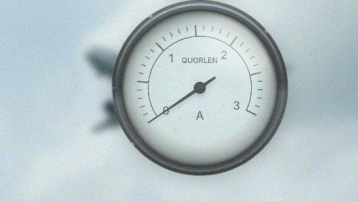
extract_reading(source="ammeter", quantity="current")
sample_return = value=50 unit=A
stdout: value=0 unit=A
